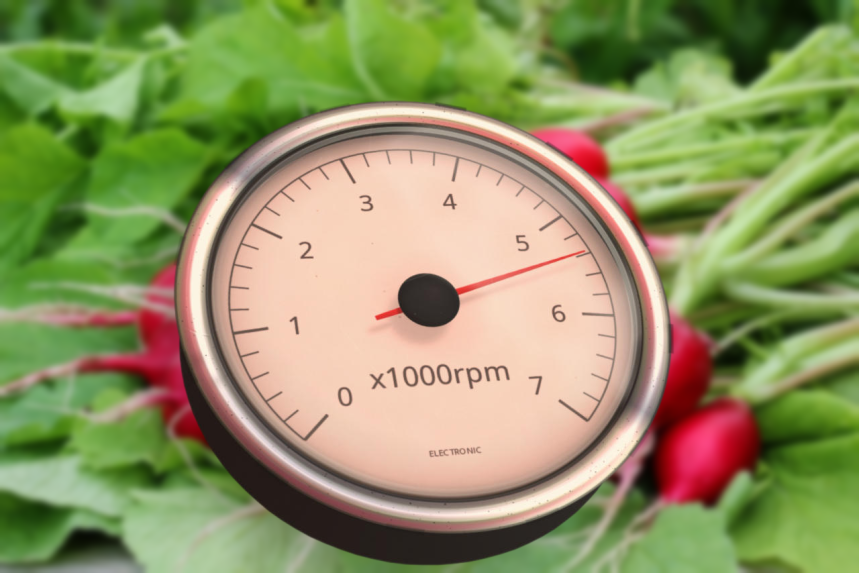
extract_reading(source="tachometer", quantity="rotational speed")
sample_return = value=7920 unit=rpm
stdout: value=5400 unit=rpm
